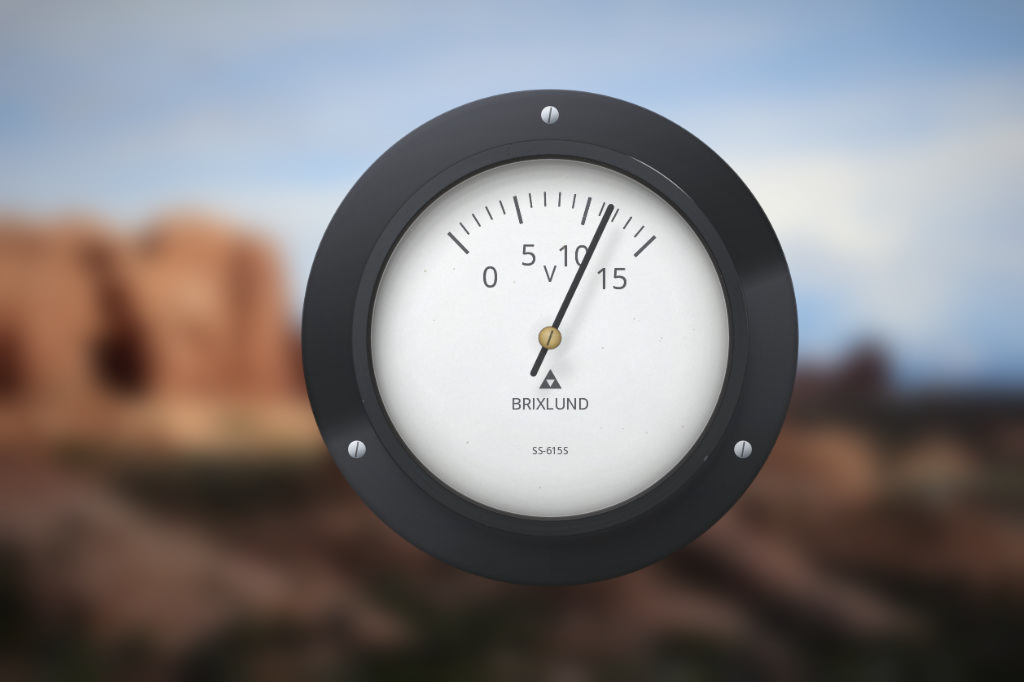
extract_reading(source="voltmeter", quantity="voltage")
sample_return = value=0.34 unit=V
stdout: value=11.5 unit=V
